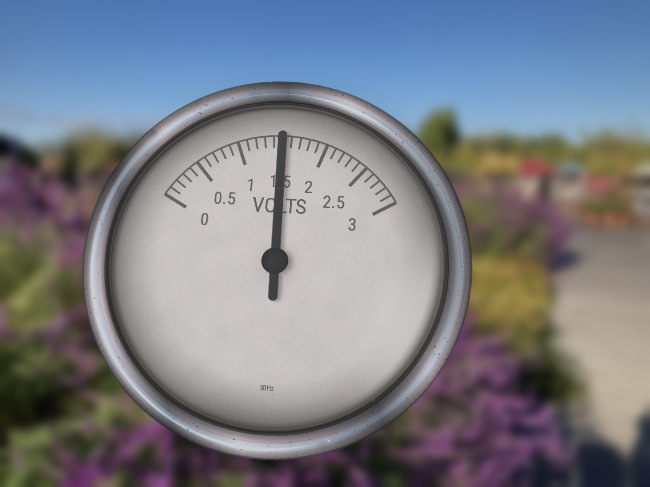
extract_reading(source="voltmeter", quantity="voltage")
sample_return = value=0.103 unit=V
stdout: value=1.5 unit=V
